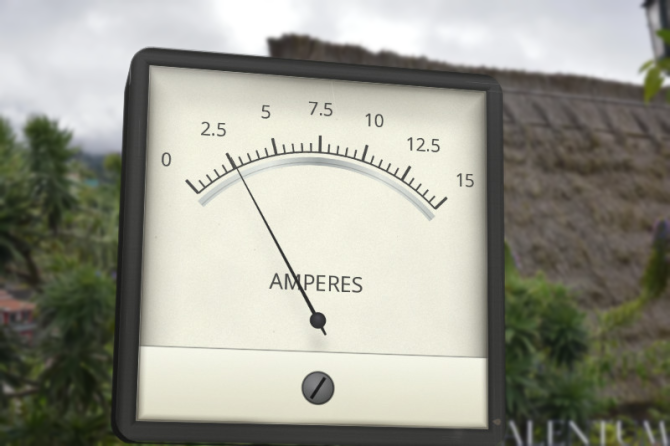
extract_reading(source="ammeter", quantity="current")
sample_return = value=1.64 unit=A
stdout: value=2.5 unit=A
